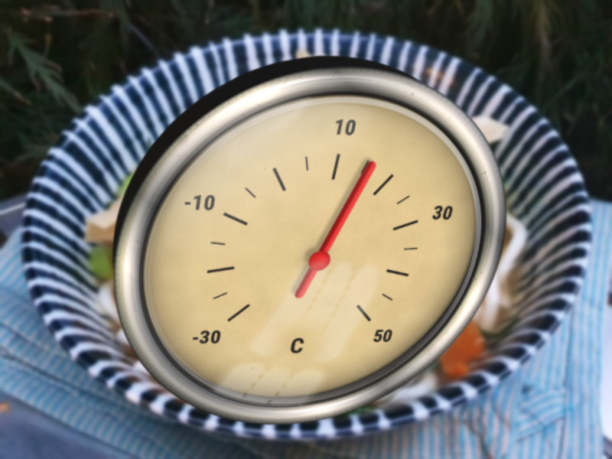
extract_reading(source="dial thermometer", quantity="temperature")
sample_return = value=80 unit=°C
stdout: value=15 unit=°C
